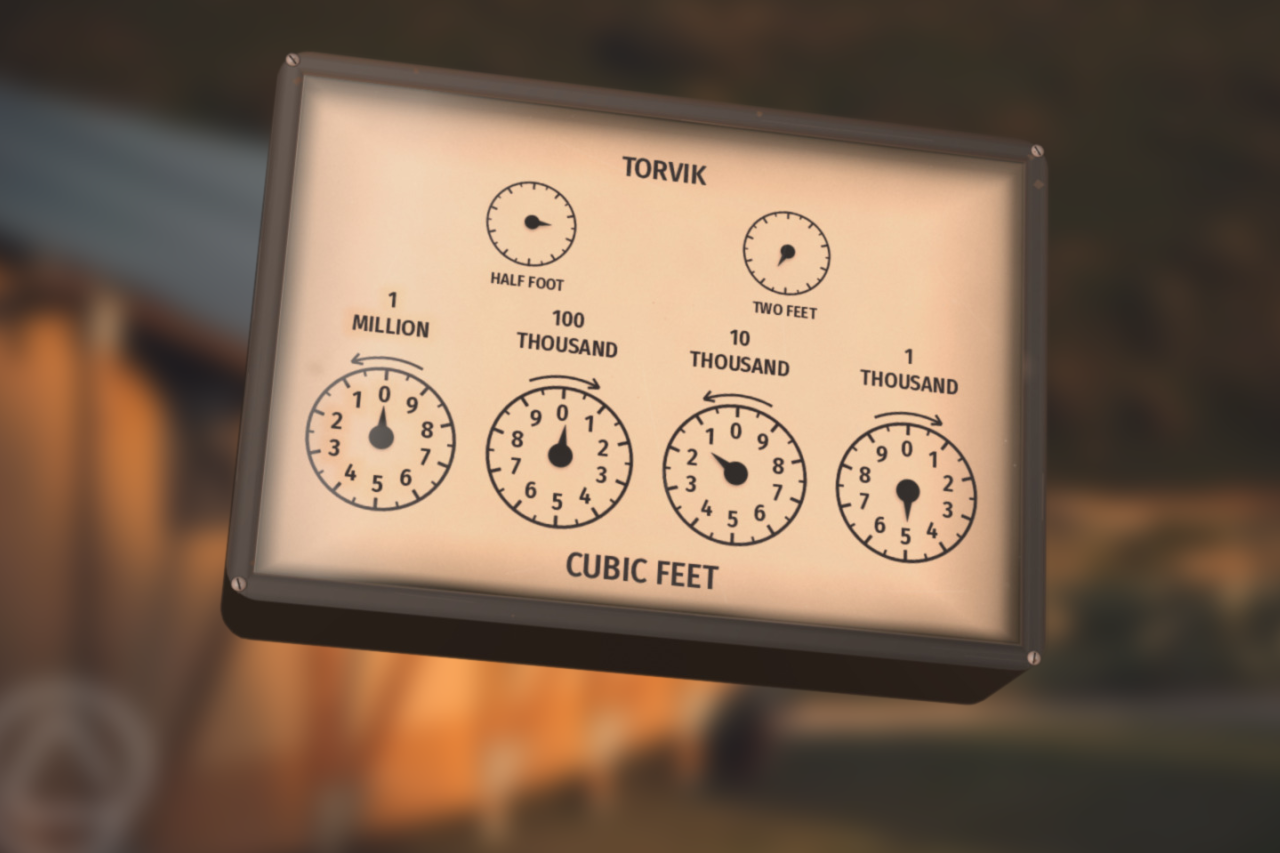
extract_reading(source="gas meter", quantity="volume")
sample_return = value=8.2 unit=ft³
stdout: value=1500 unit=ft³
